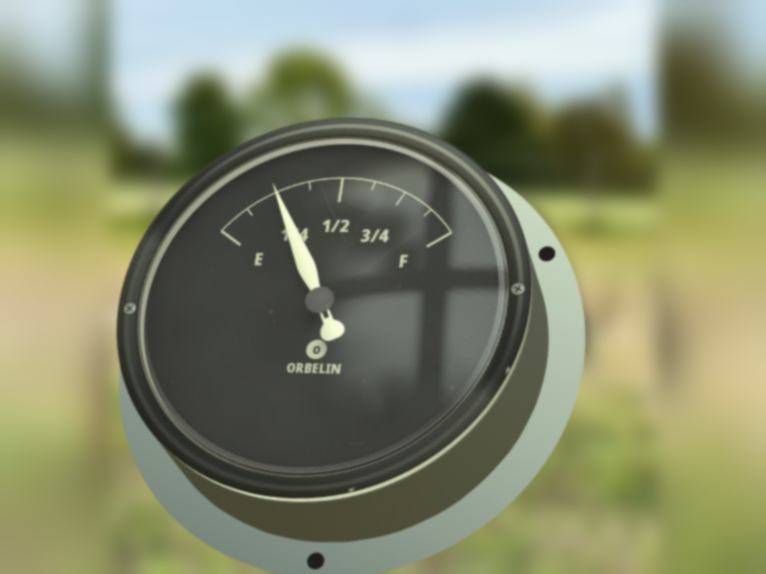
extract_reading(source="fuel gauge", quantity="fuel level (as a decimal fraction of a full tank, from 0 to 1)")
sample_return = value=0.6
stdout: value=0.25
